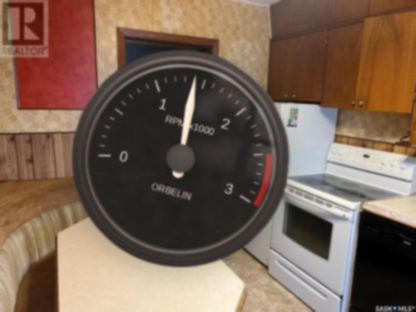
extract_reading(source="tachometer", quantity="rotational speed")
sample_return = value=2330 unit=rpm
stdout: value=1400 unit=rpm
